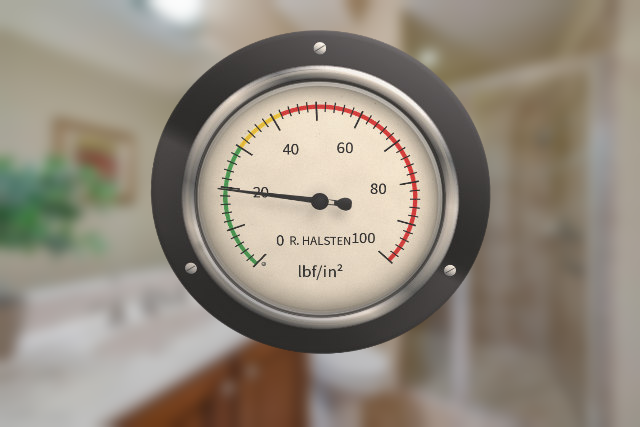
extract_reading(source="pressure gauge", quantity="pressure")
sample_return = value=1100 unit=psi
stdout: value=20 unit=psi
